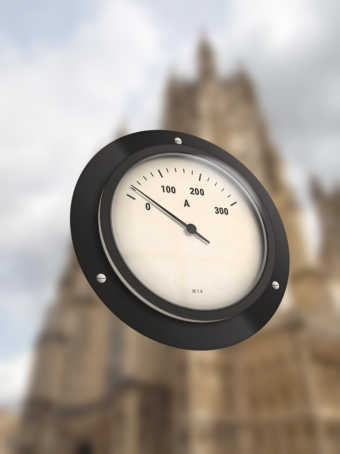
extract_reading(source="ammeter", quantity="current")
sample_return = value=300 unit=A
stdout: value=20 unit=A
